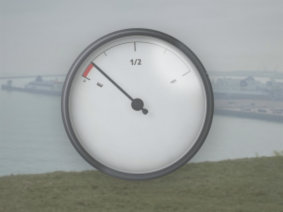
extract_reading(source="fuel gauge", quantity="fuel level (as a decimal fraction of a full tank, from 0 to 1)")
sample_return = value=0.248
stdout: value=0.125
